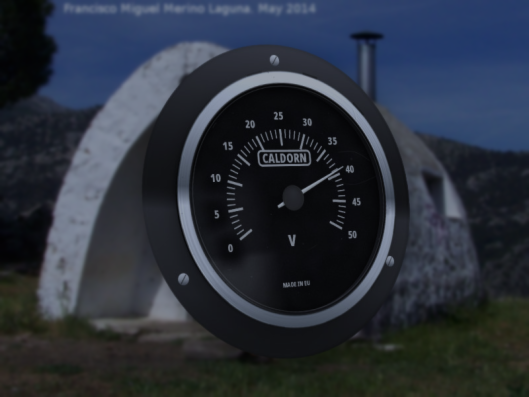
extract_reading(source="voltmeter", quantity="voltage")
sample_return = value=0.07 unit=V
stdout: value=39 unit=V
